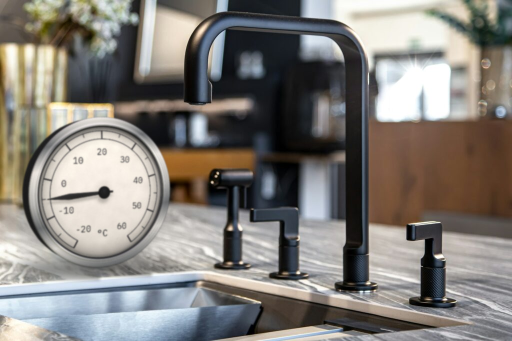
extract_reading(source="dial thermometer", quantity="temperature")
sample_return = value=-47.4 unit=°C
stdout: value=-5 unit=°C
